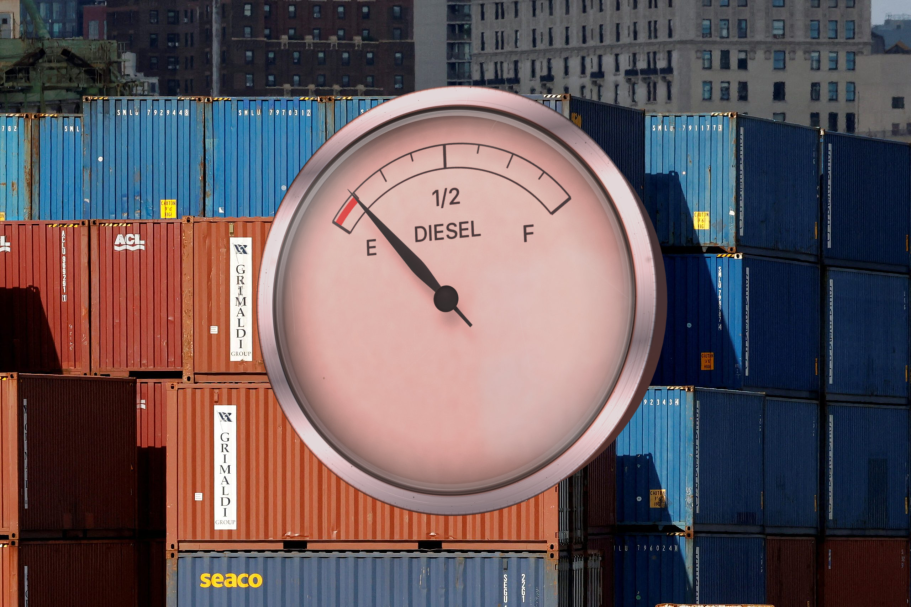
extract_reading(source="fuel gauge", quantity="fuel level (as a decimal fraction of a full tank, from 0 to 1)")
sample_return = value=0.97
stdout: value=0.125
